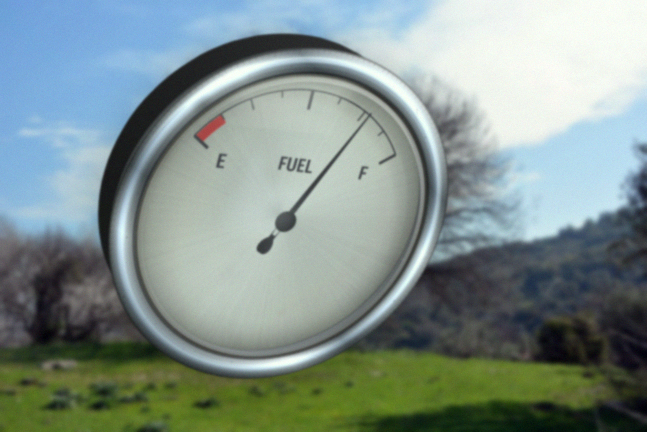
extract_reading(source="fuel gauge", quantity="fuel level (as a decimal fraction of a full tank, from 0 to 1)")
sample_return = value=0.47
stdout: value=0.75
